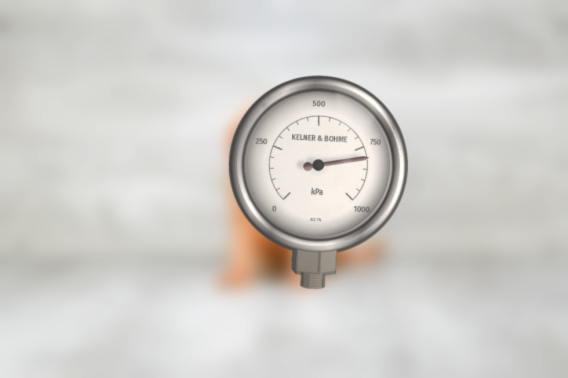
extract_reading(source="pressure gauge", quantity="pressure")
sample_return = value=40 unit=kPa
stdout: value=800 unit=kPa
